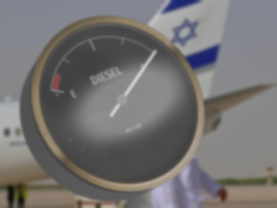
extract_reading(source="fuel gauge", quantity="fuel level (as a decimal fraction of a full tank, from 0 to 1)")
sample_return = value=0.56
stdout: value=1
